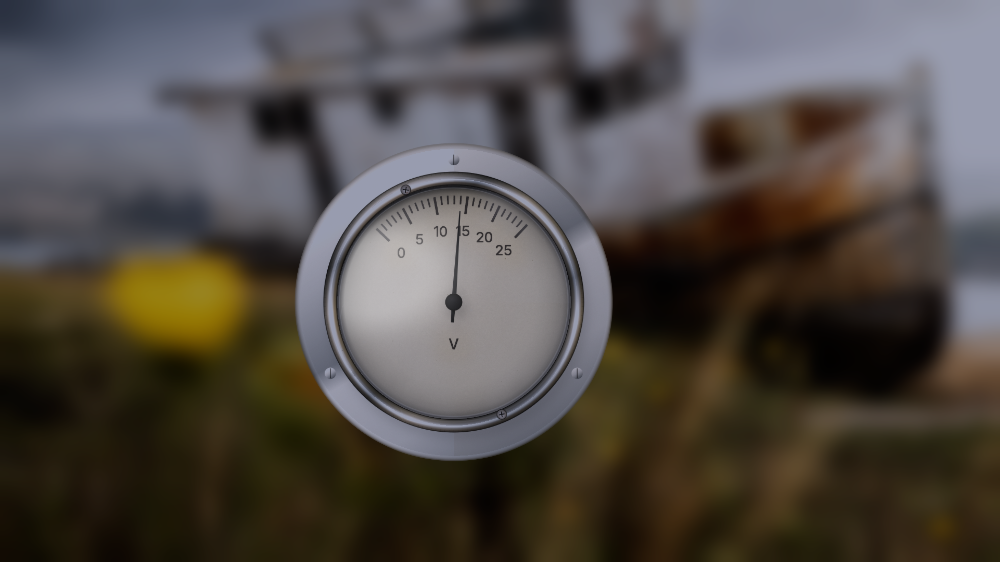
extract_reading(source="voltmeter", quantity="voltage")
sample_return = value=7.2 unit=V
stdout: value=14 unit=V
